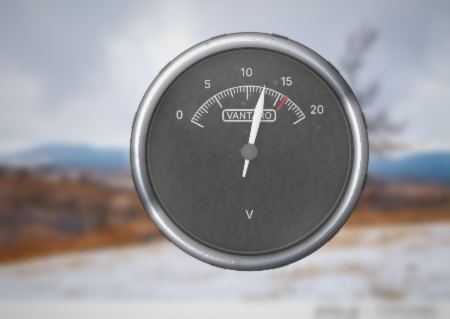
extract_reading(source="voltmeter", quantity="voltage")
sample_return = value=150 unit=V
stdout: value=12.5 unit=V
